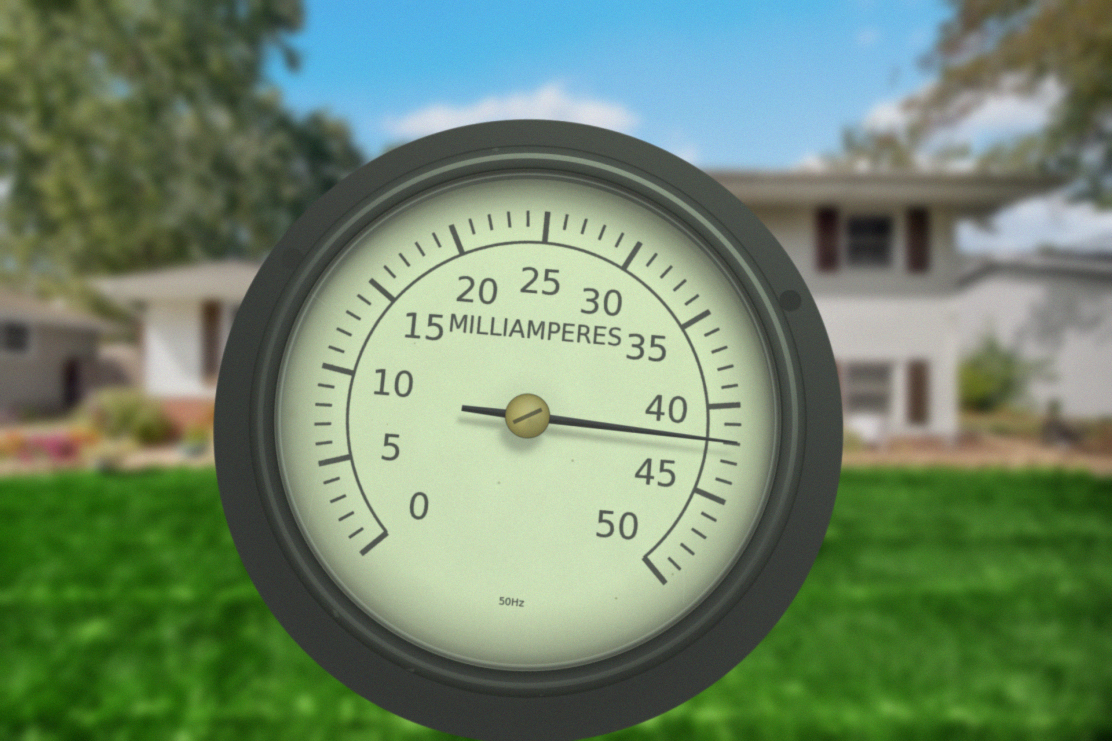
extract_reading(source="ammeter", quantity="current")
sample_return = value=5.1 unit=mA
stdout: value=42 unit=mA
